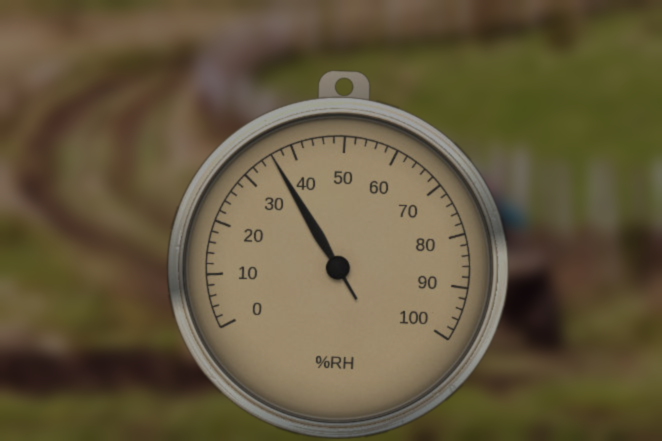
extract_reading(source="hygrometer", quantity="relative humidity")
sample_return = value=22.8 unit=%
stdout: value=36 unit=%
